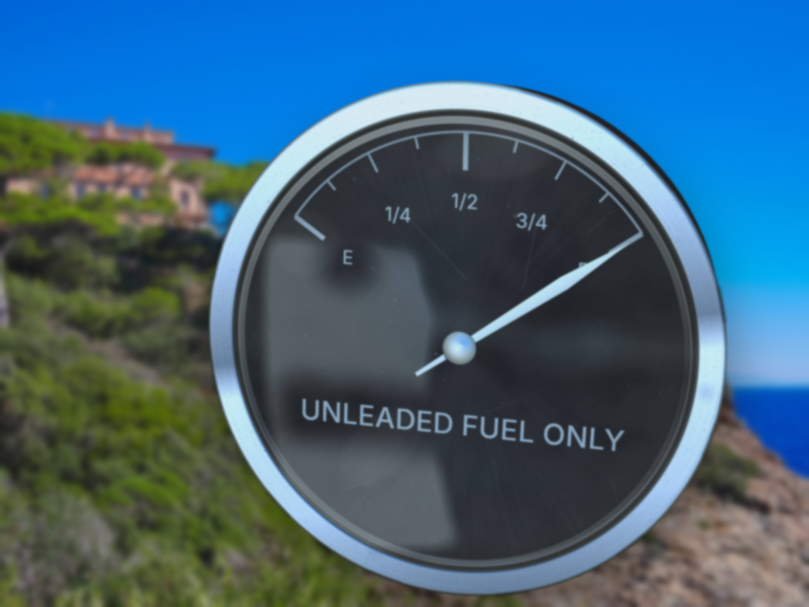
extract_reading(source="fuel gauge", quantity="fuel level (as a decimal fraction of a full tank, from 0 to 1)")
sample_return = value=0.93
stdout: value=1
